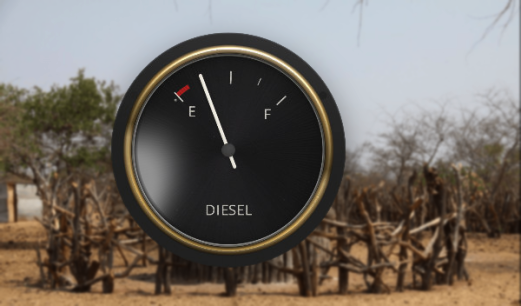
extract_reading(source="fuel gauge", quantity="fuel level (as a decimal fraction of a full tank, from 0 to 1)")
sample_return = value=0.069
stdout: value=0.25
